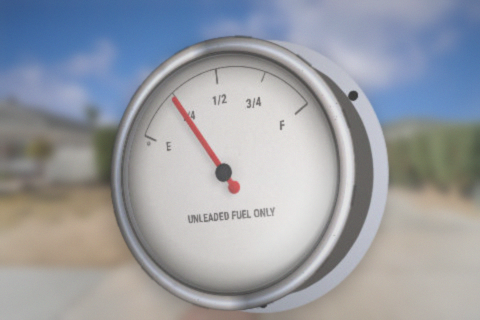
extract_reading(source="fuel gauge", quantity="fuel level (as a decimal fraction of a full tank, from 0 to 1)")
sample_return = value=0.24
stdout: value=0.25
